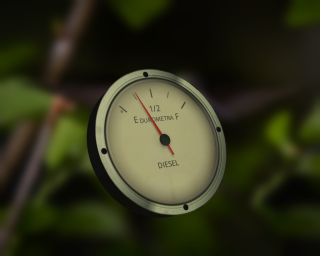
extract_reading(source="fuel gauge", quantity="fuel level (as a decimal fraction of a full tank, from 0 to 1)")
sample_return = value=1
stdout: value=0.25
